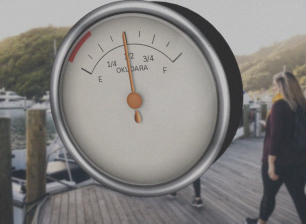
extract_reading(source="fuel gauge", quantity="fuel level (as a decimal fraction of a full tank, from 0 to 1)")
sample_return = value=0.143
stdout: value=0.5
